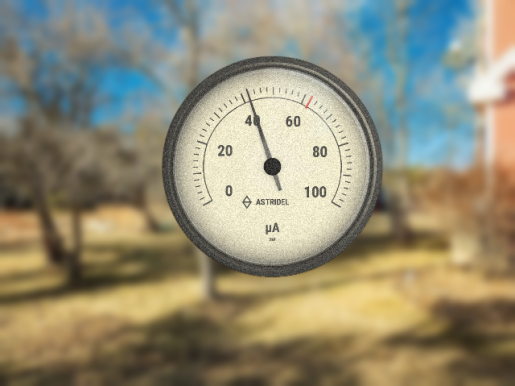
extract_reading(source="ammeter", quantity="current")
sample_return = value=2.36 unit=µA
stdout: value=42 unit=µA
